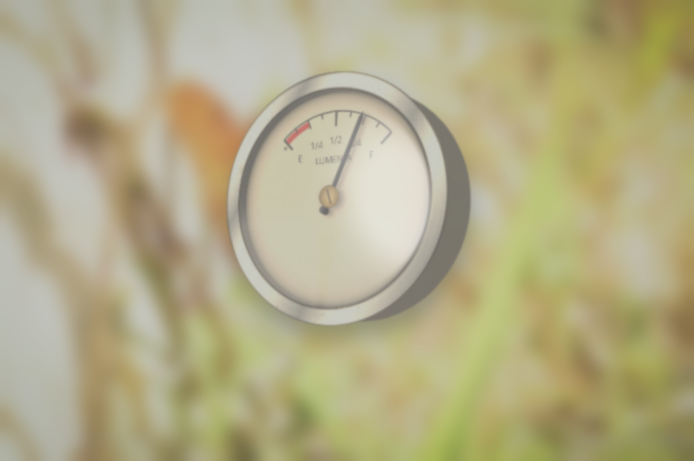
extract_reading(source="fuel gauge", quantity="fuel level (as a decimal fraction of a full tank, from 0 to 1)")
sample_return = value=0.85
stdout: value=0.75
